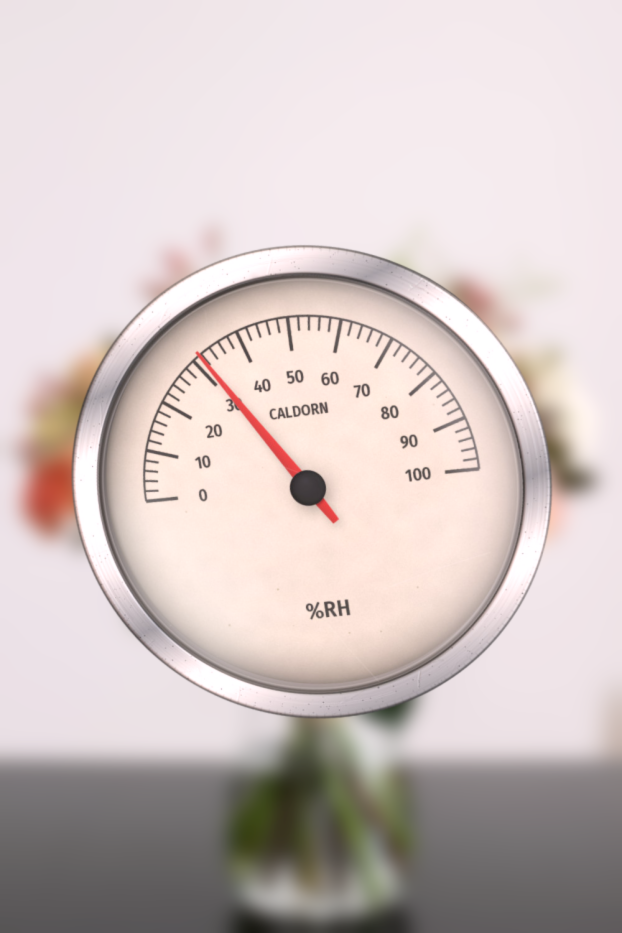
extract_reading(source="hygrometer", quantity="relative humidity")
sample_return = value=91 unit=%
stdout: value=32 unit=%
